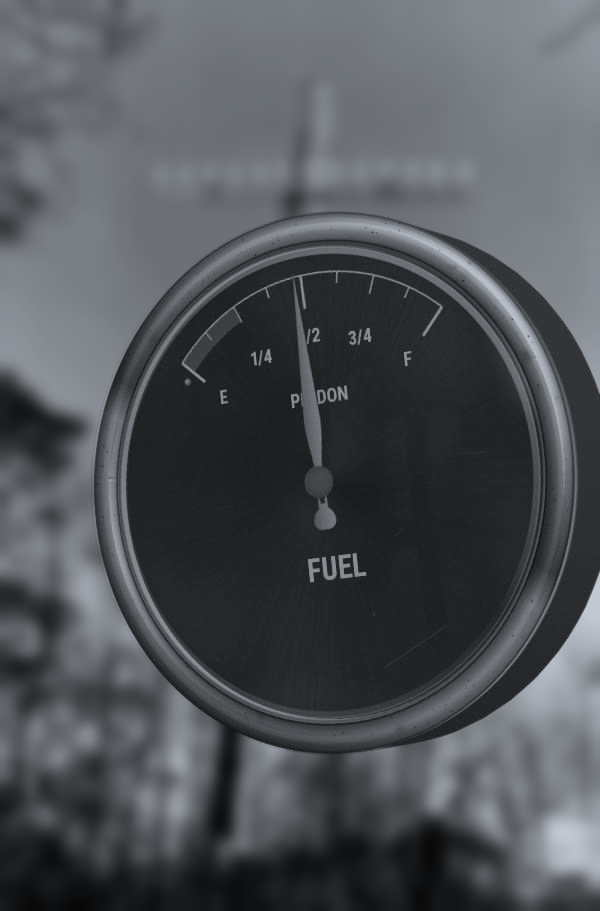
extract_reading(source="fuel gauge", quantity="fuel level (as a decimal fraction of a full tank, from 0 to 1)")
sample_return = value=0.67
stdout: value=0.5
